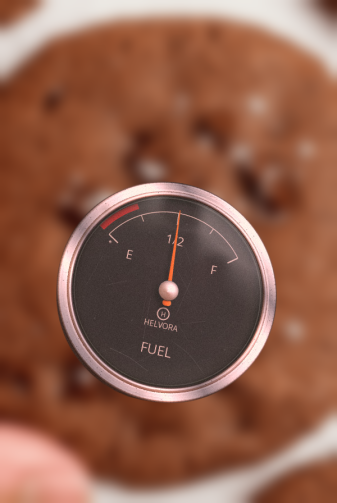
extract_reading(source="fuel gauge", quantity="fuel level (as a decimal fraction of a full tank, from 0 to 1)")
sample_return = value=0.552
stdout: value=0.5
